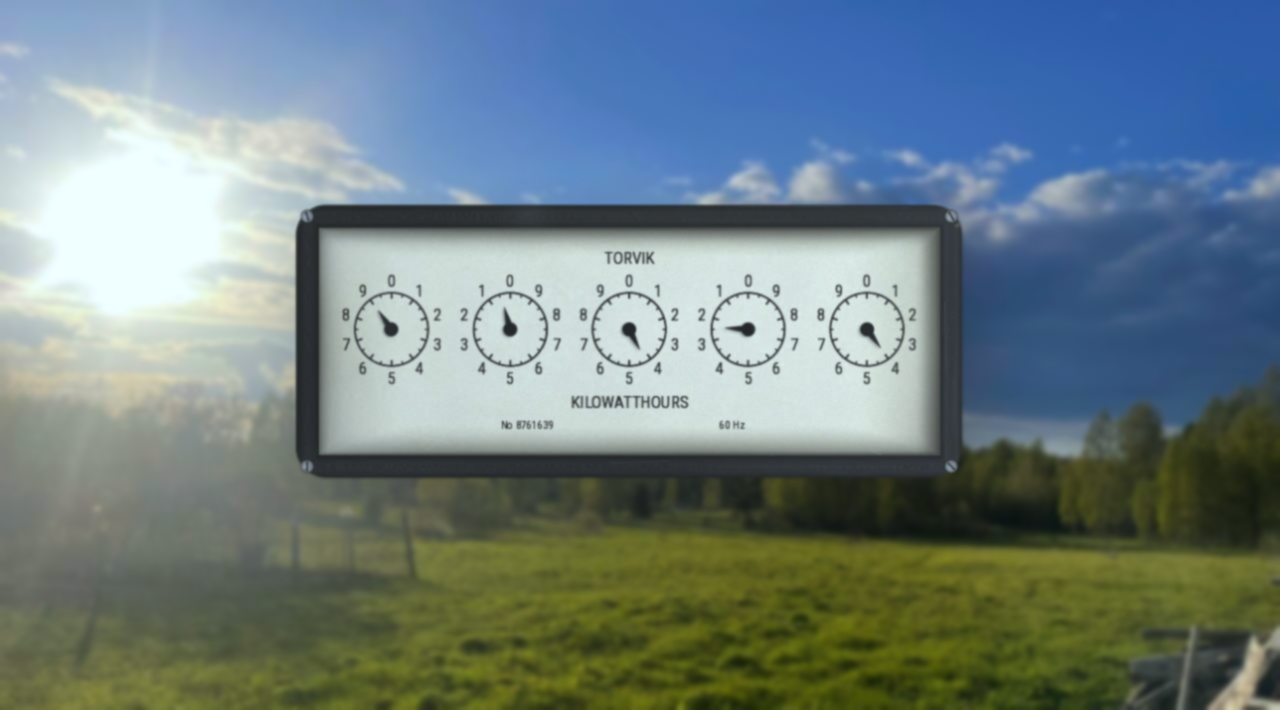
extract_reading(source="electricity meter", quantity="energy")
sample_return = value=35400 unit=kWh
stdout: value=90424 unit=kWh
